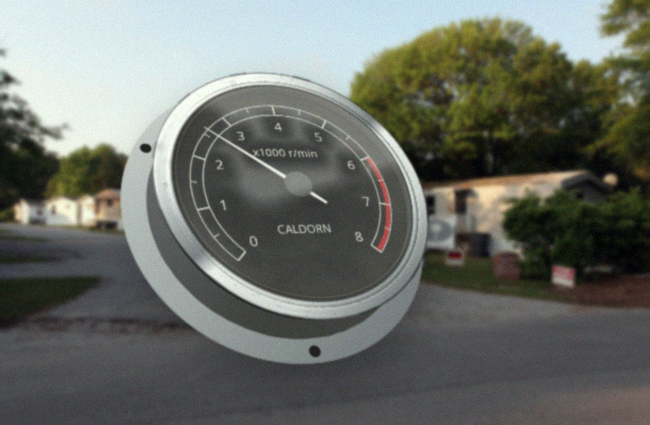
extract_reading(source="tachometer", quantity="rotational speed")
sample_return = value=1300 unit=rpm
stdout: value=2500 unit=rpm
